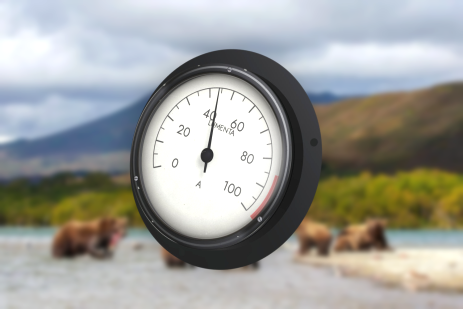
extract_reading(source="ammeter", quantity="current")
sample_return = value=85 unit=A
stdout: value=45 unit=A
